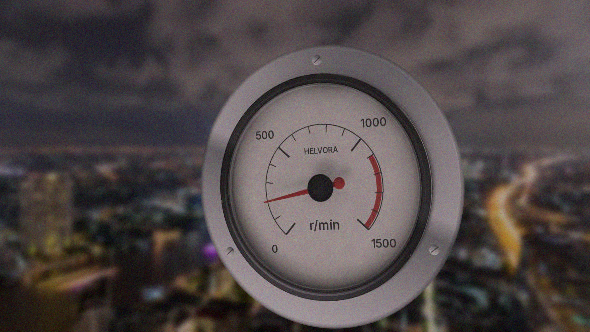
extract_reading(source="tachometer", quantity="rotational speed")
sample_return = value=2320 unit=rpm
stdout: value=200 unit=rpm
